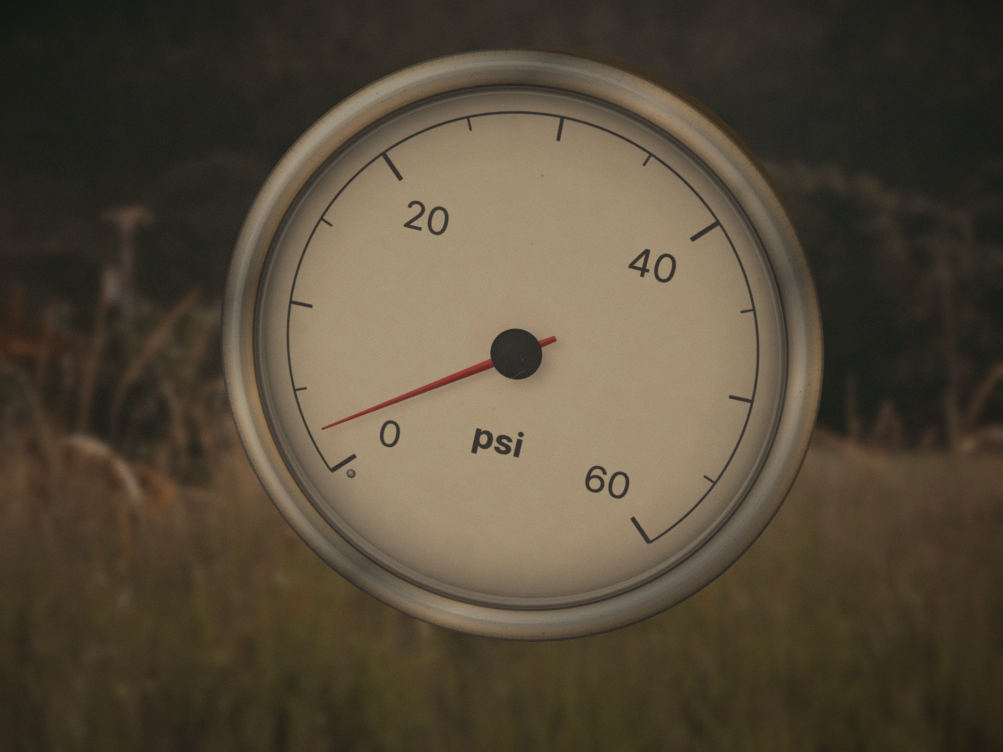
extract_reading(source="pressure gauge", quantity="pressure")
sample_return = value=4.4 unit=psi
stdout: value=2.5 unit=psi
